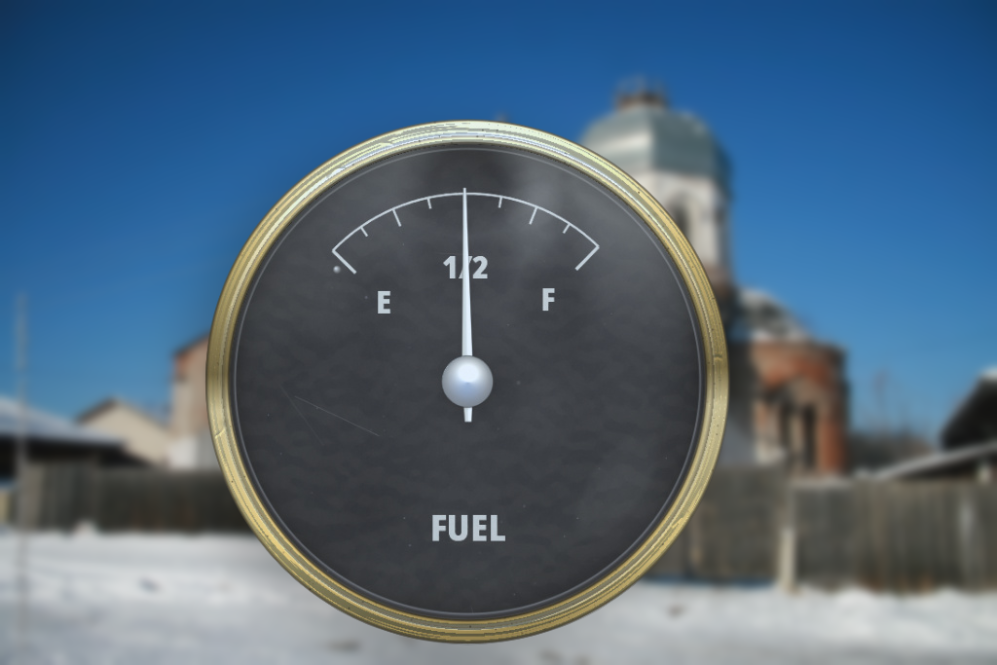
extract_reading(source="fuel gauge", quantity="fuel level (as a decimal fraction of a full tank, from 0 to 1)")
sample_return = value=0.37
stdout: value=0.5
